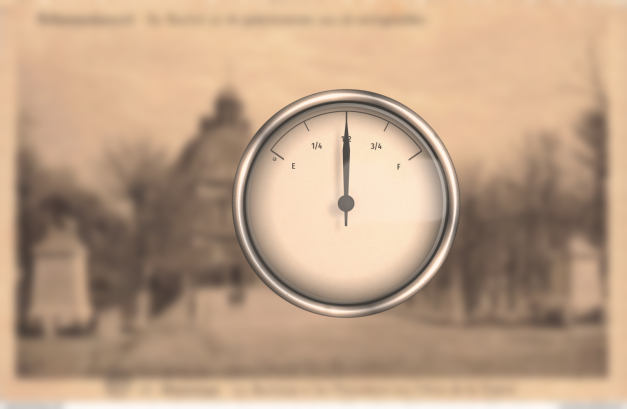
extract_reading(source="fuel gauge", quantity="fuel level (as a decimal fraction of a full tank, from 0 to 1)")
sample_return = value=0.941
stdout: value=0.5
